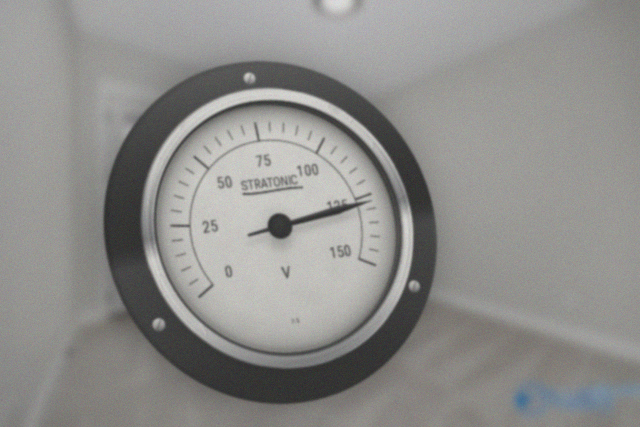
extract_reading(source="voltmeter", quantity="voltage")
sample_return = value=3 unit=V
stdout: value=127.5 unit=V
